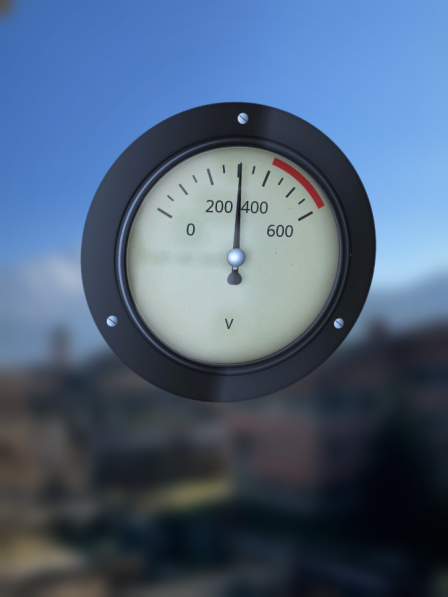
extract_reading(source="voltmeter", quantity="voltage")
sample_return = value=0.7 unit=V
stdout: value=300 unit=V
